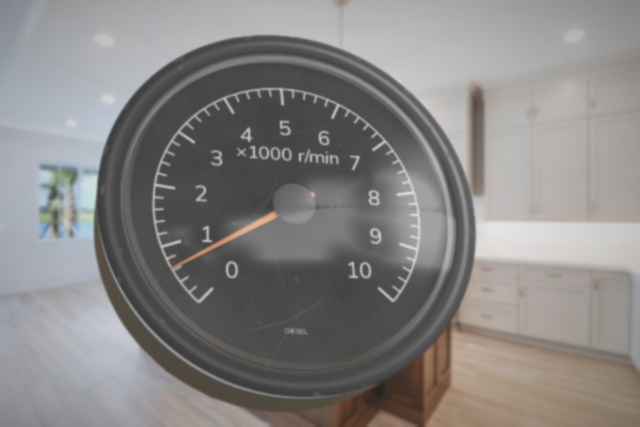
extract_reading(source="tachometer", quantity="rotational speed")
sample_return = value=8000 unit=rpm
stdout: value=600 unit=rpm
